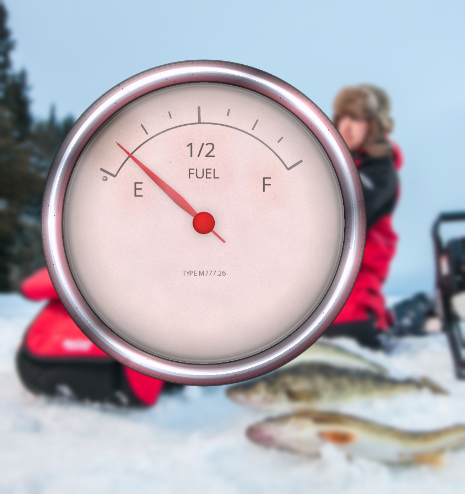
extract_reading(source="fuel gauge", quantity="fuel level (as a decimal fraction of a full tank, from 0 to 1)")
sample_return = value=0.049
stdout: value=0.125
